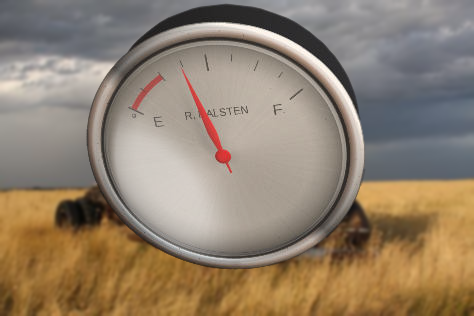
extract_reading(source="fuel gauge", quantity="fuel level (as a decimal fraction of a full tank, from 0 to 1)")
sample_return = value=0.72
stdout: value=0.375
